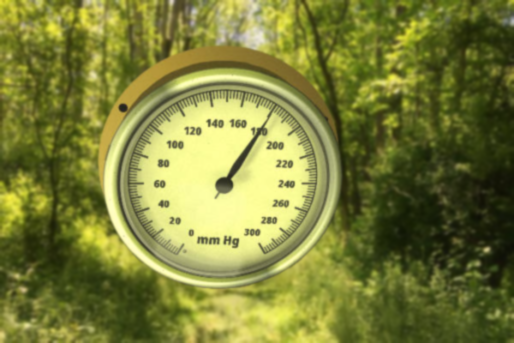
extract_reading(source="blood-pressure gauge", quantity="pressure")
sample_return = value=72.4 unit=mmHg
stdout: value=180 unit=mmHg
